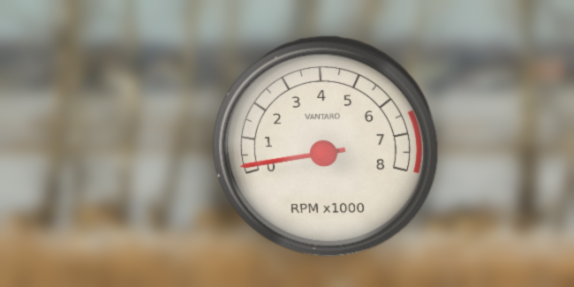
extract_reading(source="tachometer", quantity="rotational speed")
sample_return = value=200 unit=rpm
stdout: value=250 unit=rpm
